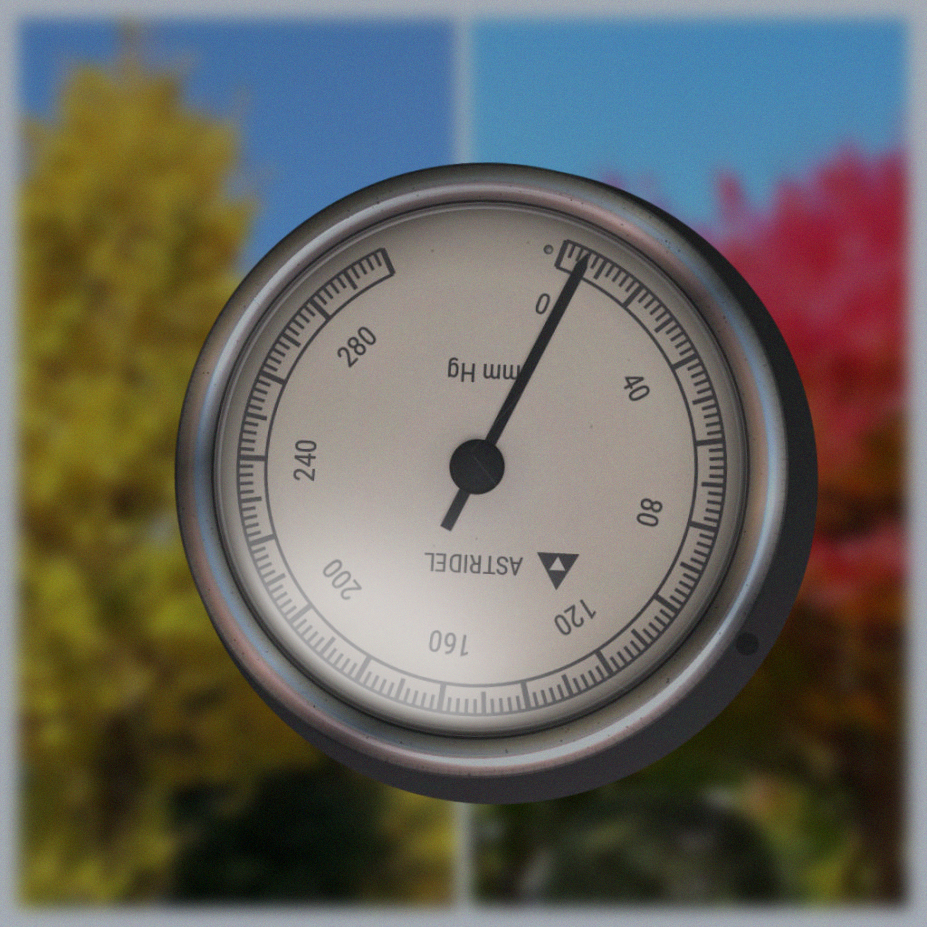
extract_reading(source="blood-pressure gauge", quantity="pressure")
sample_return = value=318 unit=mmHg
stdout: value=6 unit=mmHg
